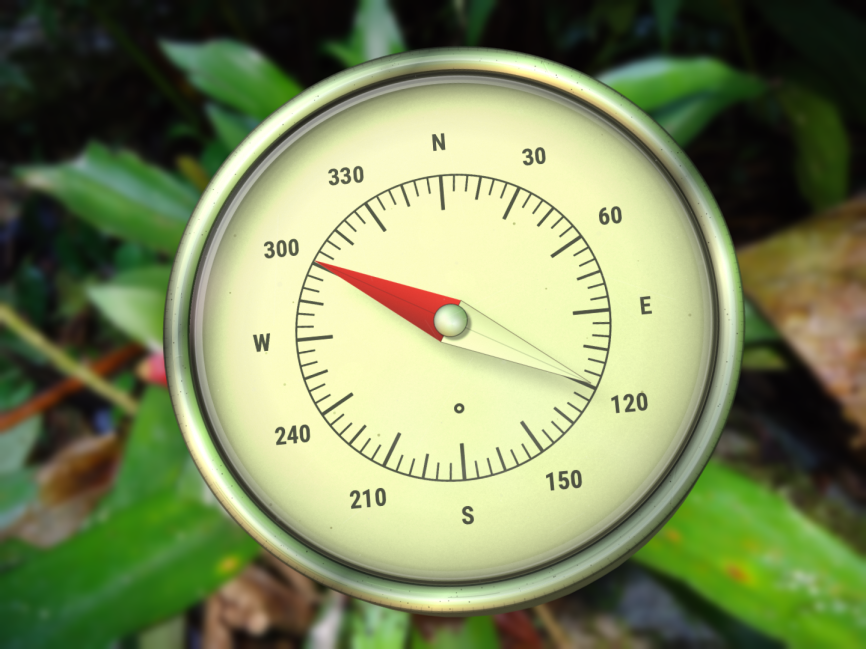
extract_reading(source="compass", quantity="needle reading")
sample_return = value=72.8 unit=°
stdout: value=300 unit=°
